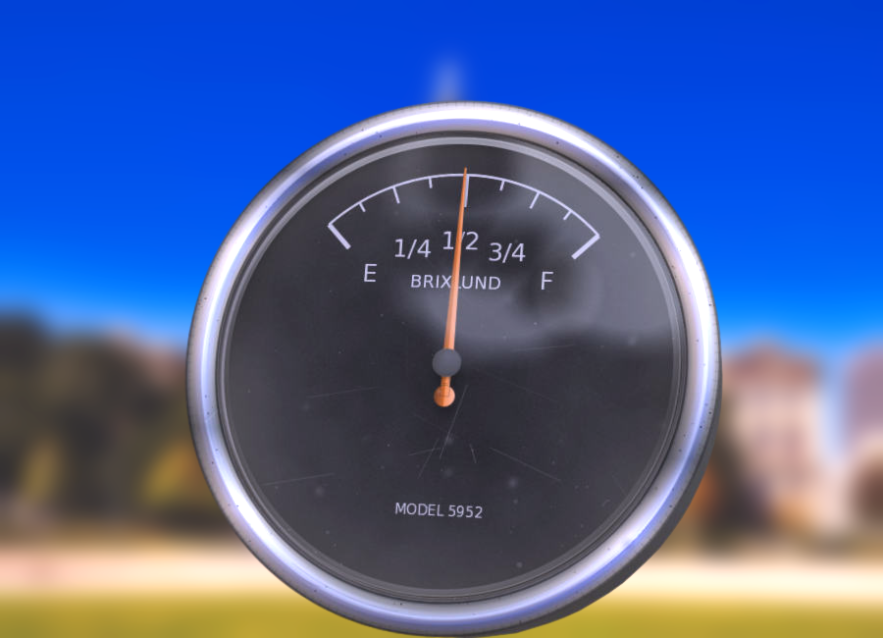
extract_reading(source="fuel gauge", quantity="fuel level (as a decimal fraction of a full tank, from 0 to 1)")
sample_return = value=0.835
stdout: value=0.5
